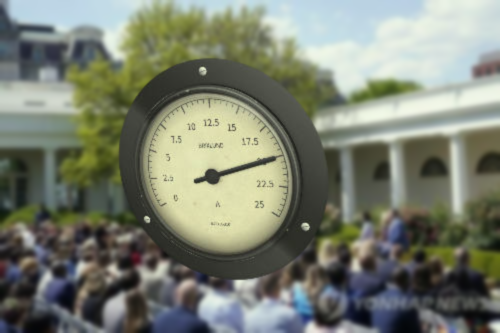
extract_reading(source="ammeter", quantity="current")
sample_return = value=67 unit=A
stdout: value=20 unit=A
